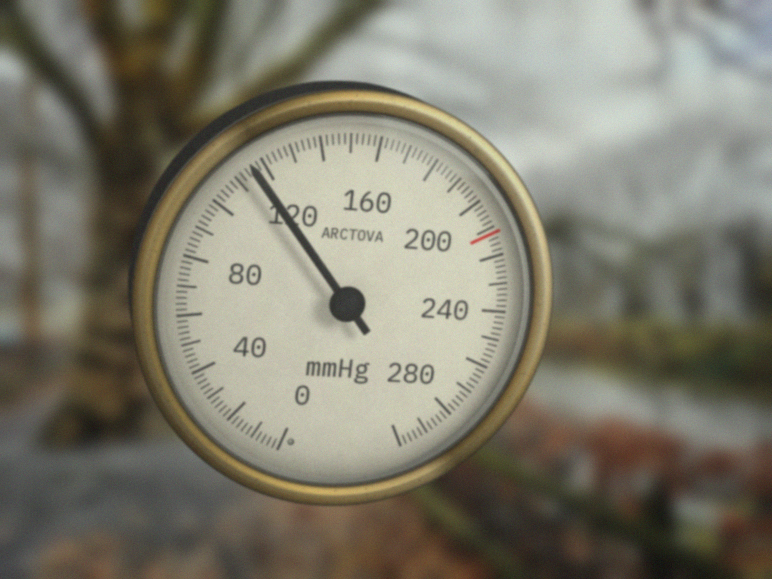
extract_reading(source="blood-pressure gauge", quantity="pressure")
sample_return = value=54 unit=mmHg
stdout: value=116 unit=mmHg
